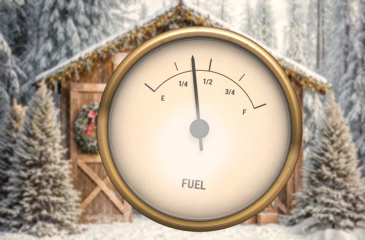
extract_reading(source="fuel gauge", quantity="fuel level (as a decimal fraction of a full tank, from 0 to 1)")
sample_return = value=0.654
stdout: value=0.375
